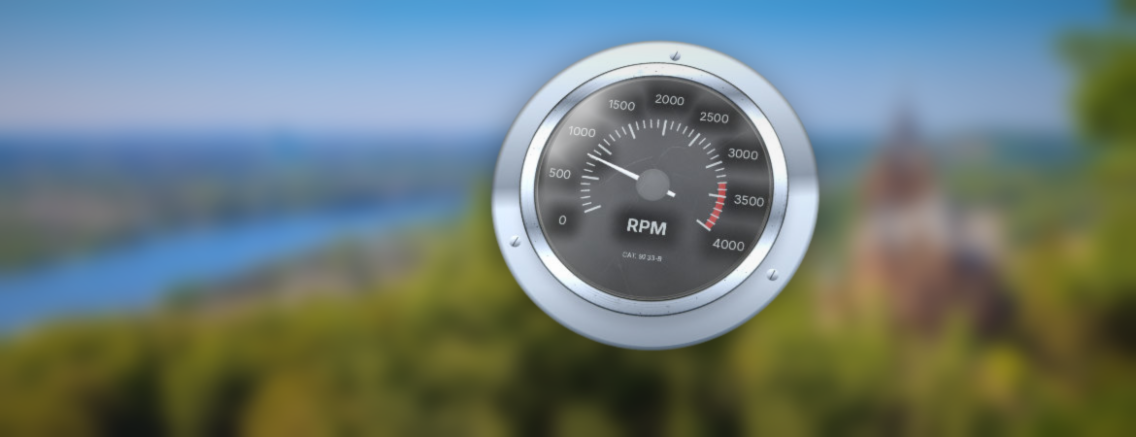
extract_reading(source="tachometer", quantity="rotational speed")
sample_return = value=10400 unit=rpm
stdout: value=800 unit=rpm
